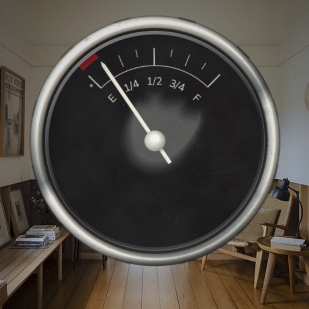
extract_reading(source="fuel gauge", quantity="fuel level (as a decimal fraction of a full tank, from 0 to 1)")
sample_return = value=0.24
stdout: value=0.125
